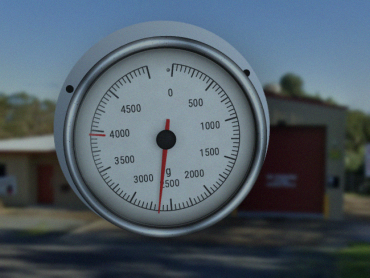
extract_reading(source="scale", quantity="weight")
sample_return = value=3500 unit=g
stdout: value=2650 unit=g
